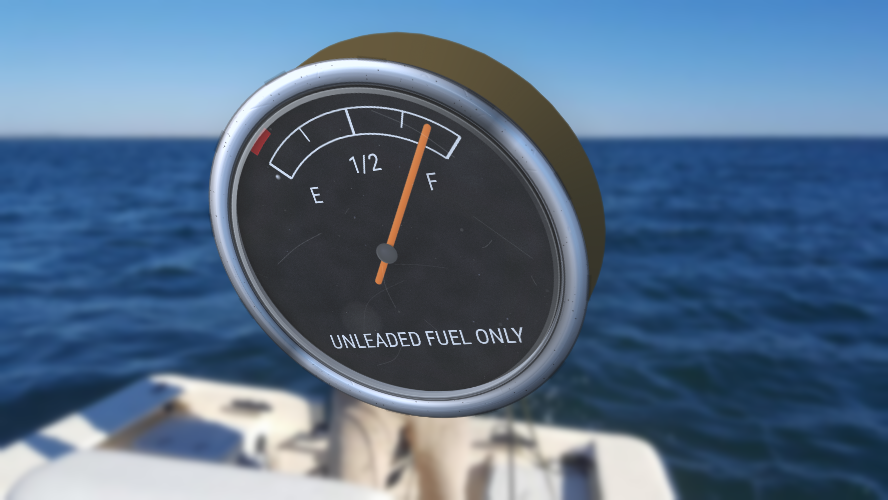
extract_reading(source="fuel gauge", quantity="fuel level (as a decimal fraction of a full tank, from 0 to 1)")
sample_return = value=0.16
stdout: value=0.875
